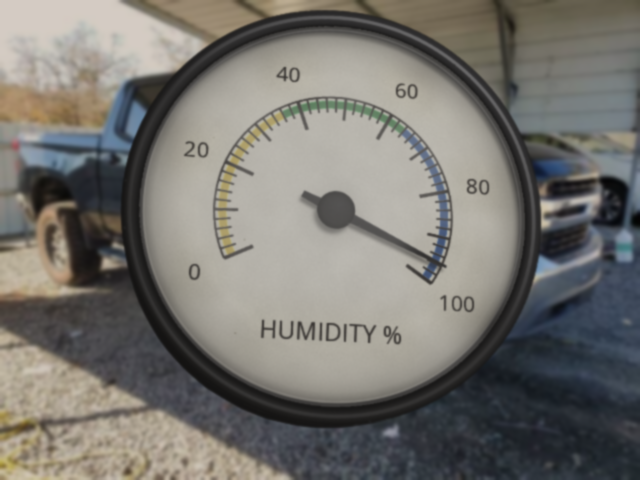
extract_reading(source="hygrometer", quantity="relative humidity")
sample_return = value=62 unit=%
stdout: value=96 unit=%
